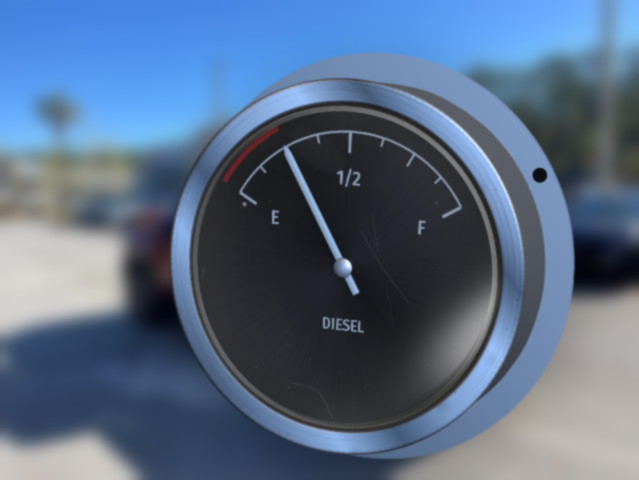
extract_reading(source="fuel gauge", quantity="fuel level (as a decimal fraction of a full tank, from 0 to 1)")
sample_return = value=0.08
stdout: value=0.25
